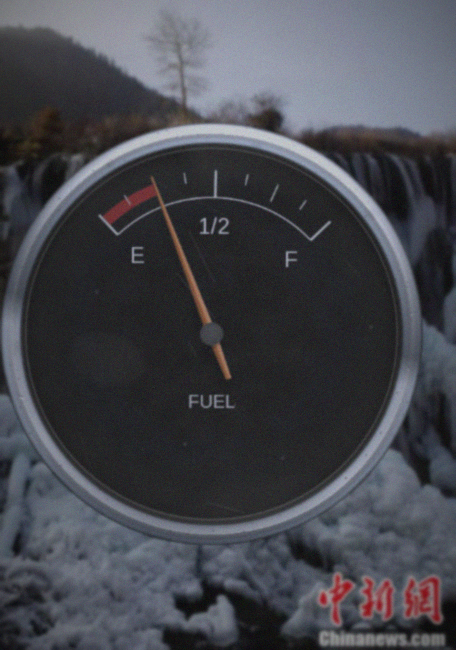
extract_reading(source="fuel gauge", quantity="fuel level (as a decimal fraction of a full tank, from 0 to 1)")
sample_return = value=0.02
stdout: value=0.25
